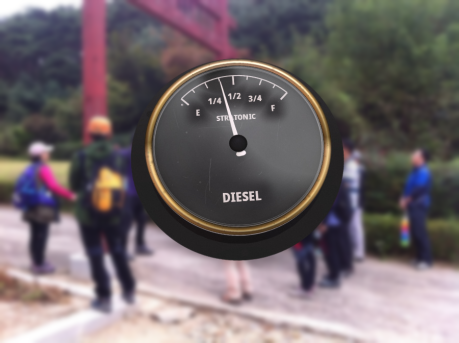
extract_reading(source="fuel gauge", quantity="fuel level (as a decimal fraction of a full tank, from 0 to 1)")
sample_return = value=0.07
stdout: value=0.375
